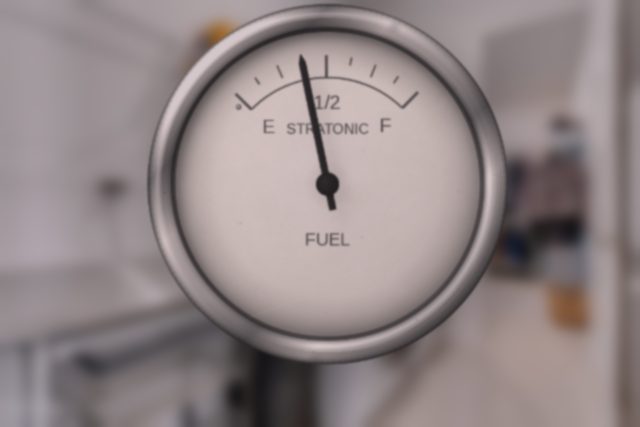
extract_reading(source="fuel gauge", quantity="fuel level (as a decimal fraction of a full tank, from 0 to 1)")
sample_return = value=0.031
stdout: value=0.375
